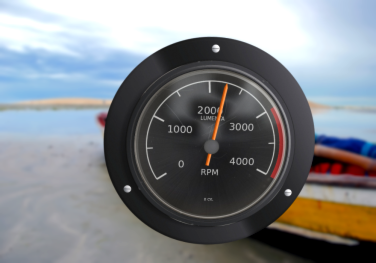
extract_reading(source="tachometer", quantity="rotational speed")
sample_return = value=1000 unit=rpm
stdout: value=2250 unit=rpm
